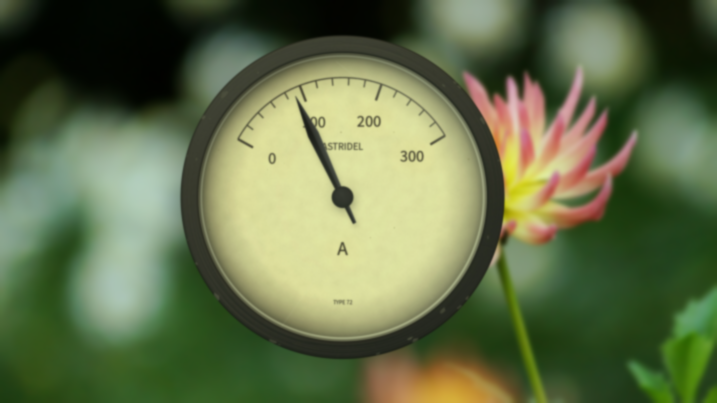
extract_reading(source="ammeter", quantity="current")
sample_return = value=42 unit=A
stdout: value=90 unit=A
